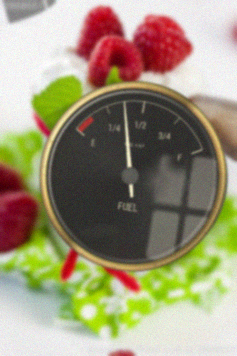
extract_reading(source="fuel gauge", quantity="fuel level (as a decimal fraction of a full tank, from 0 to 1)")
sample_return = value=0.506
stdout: value=0.375
